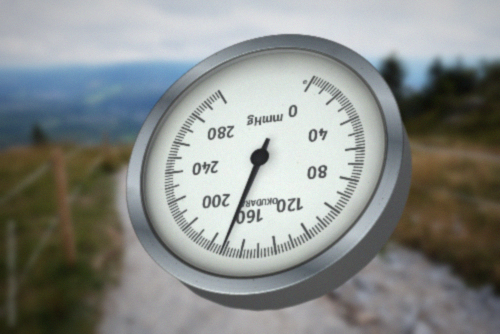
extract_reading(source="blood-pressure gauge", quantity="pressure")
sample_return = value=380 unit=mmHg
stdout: value=170 unit=mmHg
